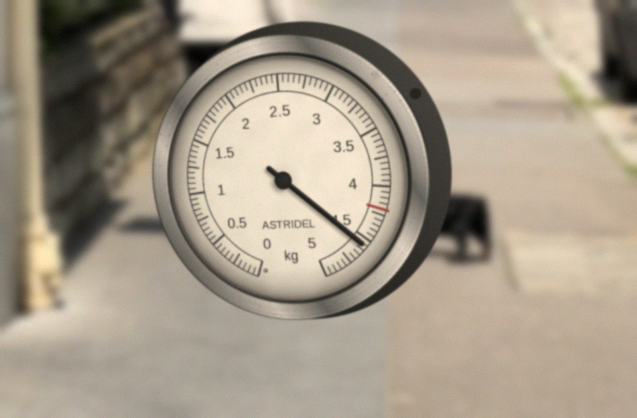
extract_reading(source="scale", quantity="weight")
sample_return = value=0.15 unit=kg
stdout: value=4.55 unit=kg
